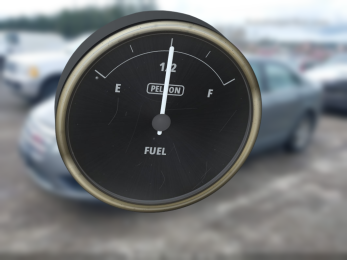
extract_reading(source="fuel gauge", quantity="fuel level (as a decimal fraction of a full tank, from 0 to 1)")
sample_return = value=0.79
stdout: value=0.5
